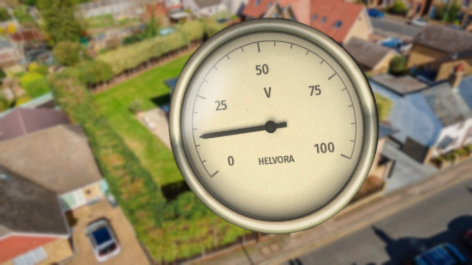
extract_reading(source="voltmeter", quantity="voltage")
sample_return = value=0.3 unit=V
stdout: value=12.5 unit=V
